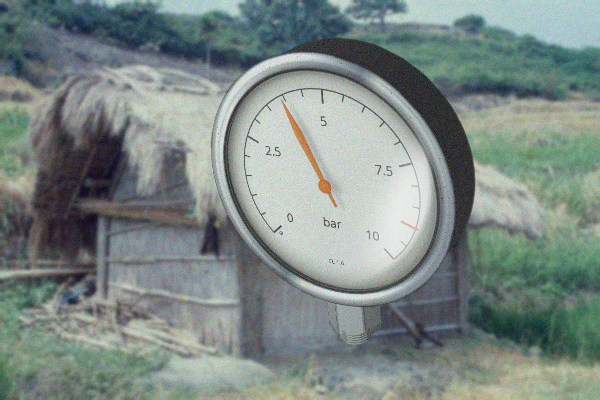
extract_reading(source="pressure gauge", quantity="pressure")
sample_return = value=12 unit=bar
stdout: value=4 unit=bar
